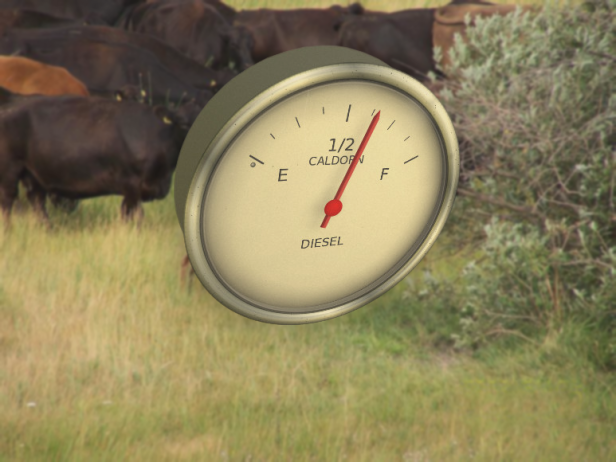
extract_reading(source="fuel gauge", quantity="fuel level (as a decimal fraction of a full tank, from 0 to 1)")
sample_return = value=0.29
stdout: value=0.625
